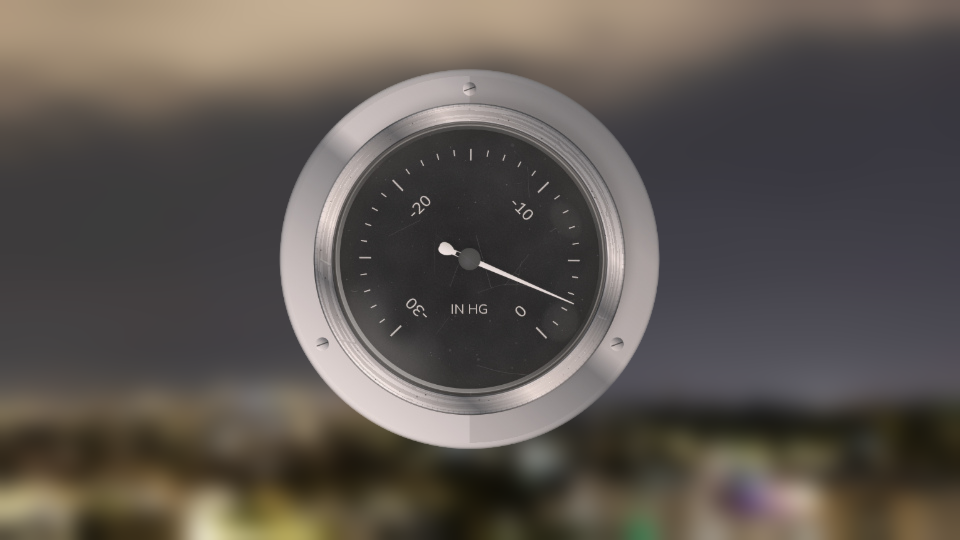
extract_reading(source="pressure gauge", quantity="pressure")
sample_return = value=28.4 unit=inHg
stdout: value=-2.5 unit=inHg
